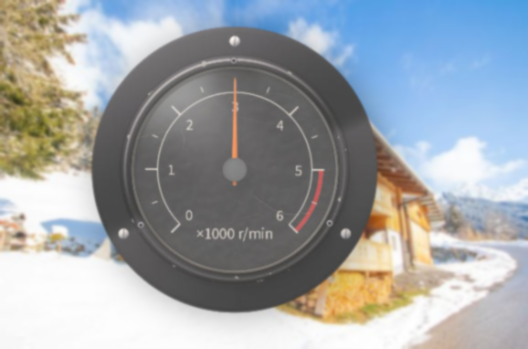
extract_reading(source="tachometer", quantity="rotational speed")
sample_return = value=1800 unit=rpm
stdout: value=3000 unit=rpm
